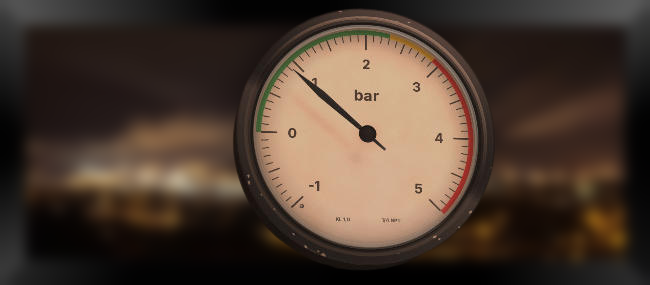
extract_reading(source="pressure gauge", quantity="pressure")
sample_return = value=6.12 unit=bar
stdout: value=0.9 unit=bar
